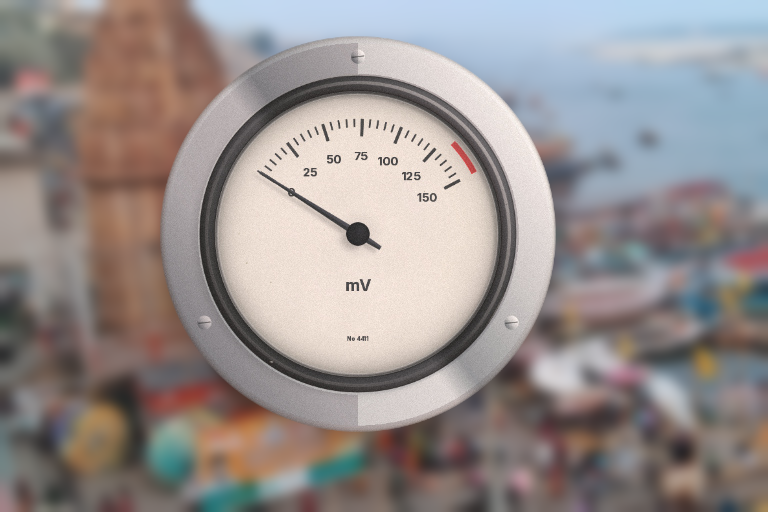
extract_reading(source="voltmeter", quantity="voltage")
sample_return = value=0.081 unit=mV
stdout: value=0 unit=mV
